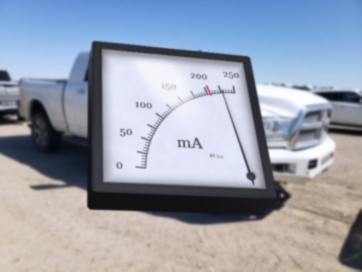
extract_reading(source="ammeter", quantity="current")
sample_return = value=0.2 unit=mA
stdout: value=225 unit=mA
